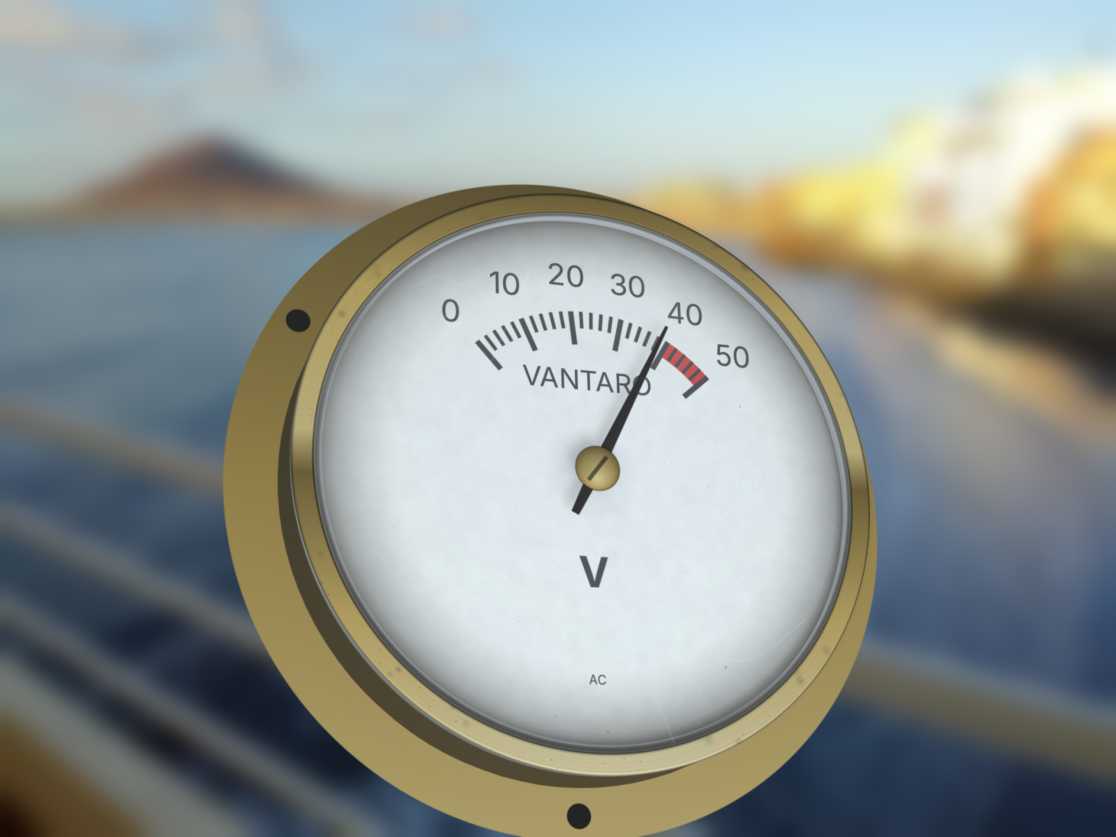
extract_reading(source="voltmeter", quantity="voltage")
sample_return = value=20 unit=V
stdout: value=38 unit=V
